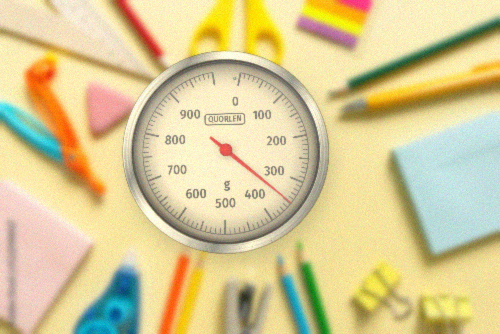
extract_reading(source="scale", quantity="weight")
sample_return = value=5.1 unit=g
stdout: value=350 unit=g
